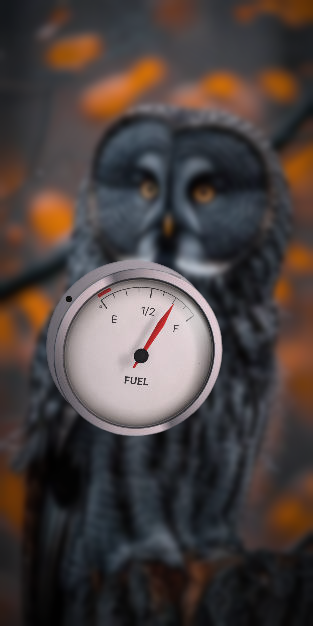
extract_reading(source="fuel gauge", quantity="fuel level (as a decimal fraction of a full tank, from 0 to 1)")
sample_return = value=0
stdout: value=0.75
